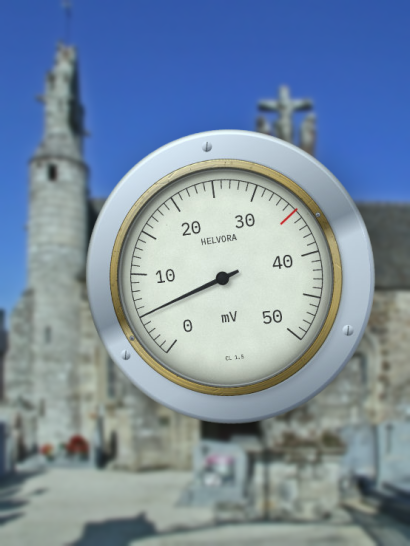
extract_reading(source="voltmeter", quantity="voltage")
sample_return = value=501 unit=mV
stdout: value=5 unit=mV
